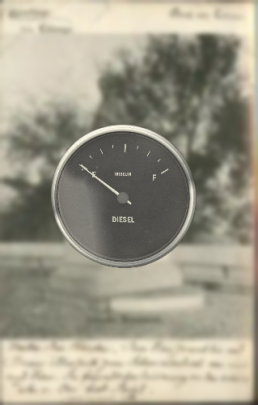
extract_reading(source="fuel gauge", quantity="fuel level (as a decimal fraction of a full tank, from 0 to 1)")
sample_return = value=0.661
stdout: value=0
